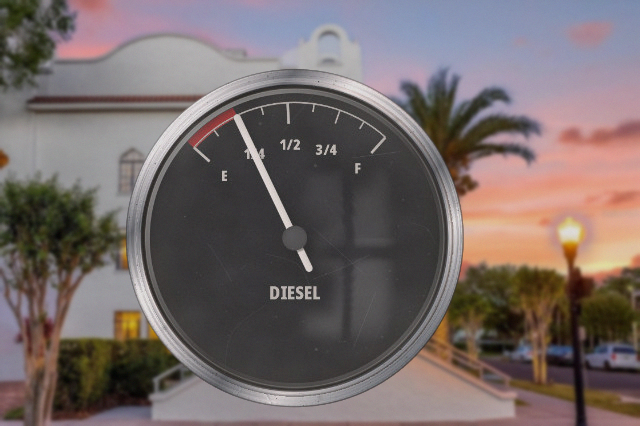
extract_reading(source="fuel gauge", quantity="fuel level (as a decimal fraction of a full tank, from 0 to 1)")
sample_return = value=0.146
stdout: value=0.25
